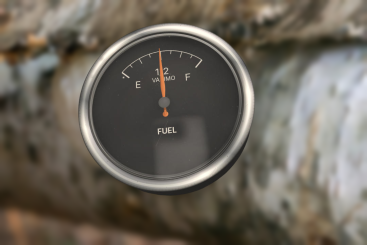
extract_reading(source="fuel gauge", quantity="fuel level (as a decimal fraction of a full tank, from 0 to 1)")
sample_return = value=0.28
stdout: value=0.5
